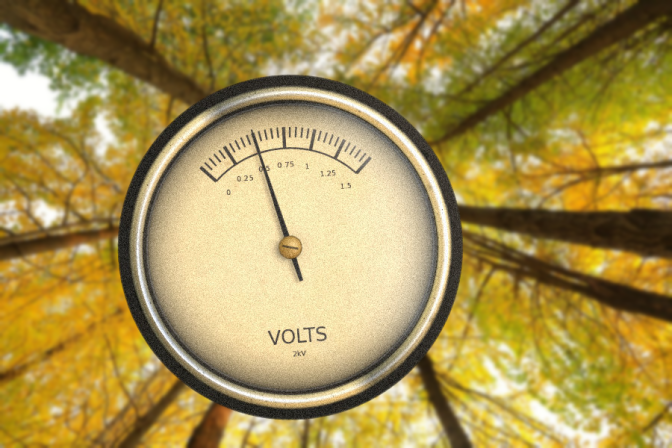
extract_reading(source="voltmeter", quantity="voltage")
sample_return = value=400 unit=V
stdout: value=0.5 unit=V
